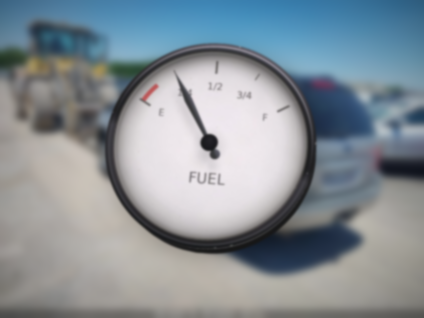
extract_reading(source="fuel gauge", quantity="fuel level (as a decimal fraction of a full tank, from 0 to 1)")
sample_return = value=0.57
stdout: value=0.25
